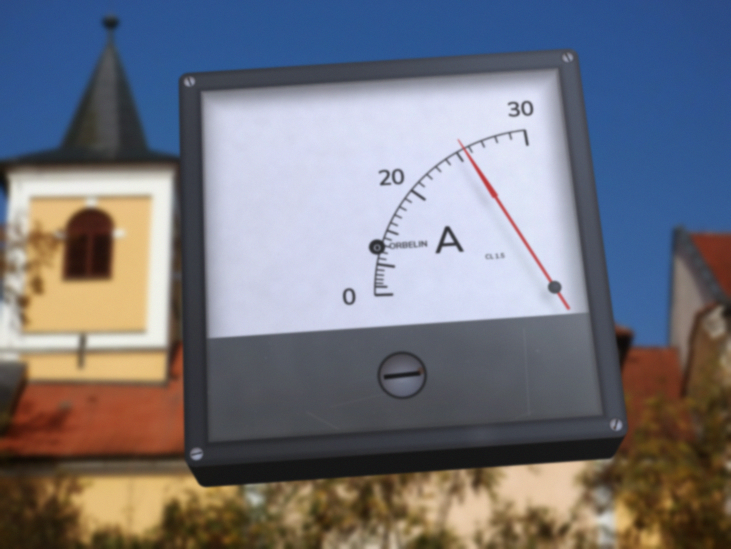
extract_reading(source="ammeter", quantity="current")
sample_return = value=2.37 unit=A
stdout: value=25.5 unit=A
